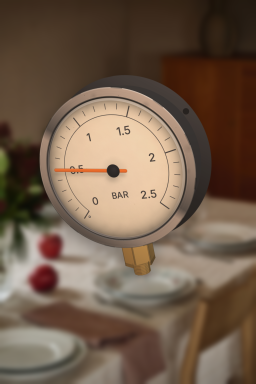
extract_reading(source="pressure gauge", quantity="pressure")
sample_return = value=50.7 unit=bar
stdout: value=0.5 unit=bar
